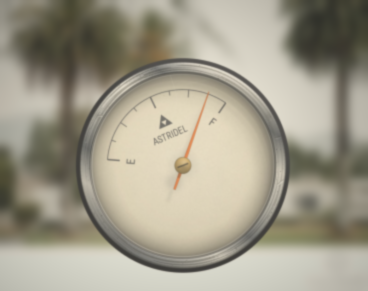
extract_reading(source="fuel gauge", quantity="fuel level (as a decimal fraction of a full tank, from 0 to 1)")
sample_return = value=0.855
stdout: value=0.875
